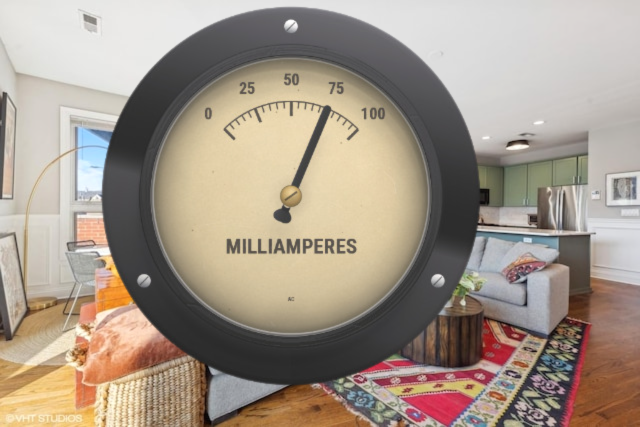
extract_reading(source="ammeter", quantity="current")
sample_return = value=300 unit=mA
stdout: value=75 unit=mA
